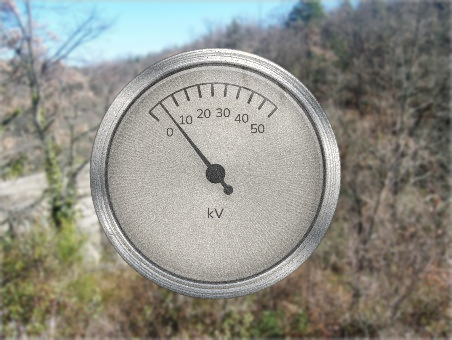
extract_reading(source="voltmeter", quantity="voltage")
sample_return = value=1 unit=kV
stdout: value=5 unit=kV
